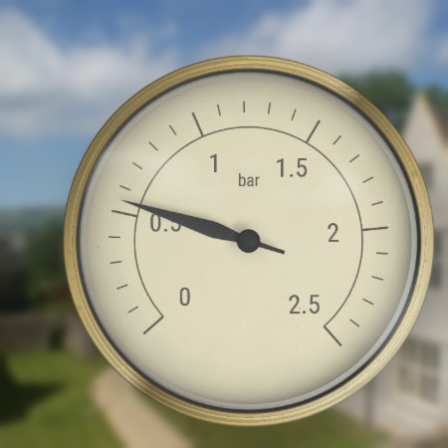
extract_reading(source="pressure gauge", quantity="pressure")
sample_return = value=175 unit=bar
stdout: value=0.55 unit=bar
